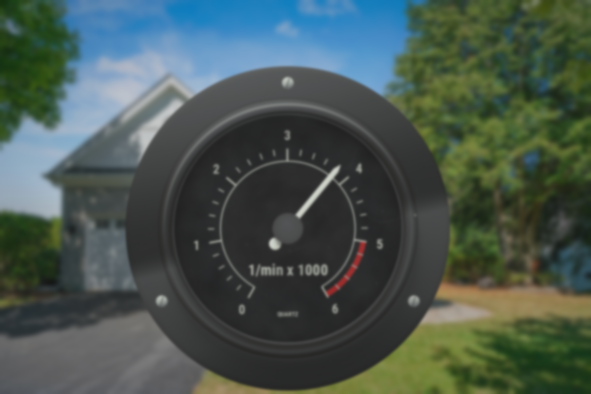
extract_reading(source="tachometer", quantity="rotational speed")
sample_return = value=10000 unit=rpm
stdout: value=3800 unit=rpm
